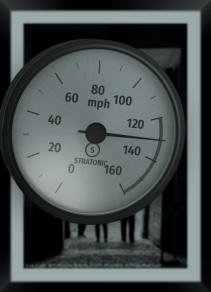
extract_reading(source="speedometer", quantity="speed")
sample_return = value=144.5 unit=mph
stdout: value=130 unit=mph
